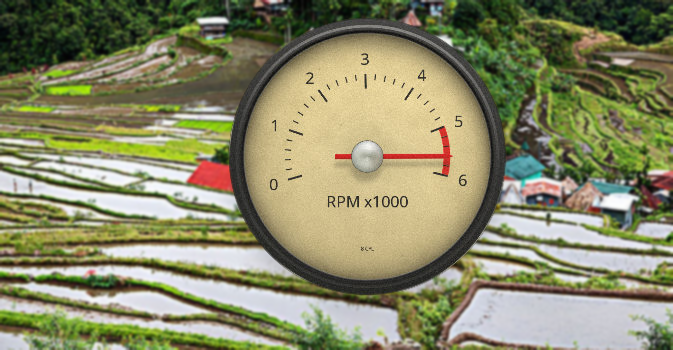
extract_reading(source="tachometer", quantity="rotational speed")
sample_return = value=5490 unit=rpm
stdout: value=5600 unit=rpm
